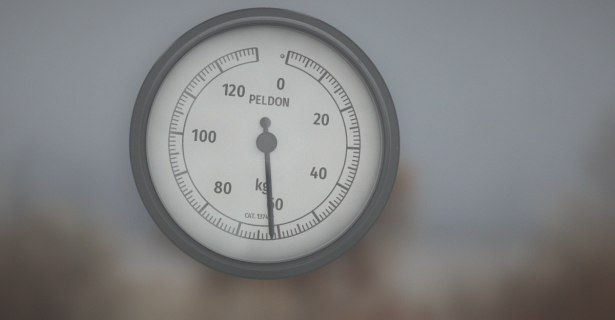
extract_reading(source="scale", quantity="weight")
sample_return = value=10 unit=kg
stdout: value=62 unit=kg
